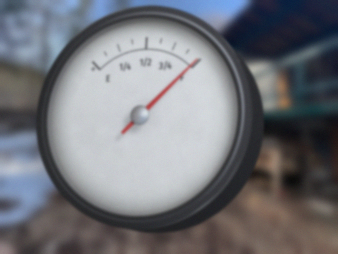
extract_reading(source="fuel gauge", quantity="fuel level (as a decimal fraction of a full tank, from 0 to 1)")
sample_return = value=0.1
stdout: value=1
